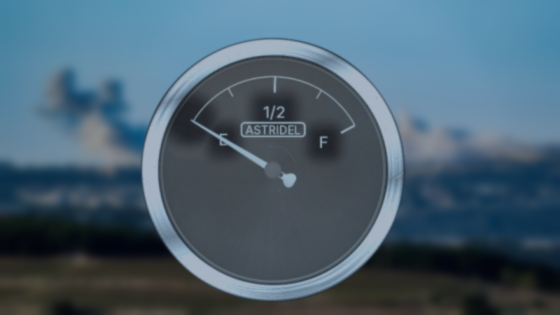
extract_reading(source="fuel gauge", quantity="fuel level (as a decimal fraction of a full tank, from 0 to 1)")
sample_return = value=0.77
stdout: value=0
